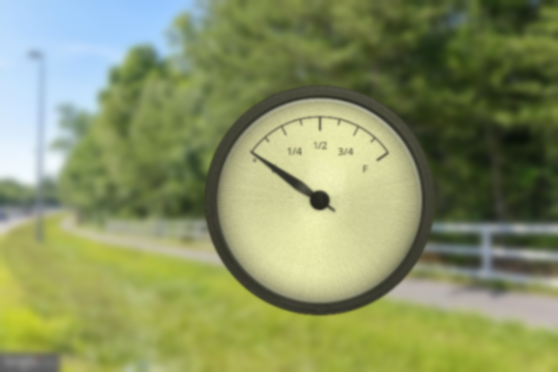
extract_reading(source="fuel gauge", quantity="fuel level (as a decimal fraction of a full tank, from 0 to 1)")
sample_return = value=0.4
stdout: value=0
